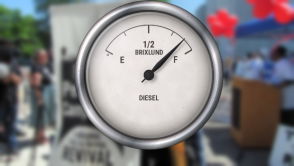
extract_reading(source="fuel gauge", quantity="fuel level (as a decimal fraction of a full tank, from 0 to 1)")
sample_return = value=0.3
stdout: value=0.875
